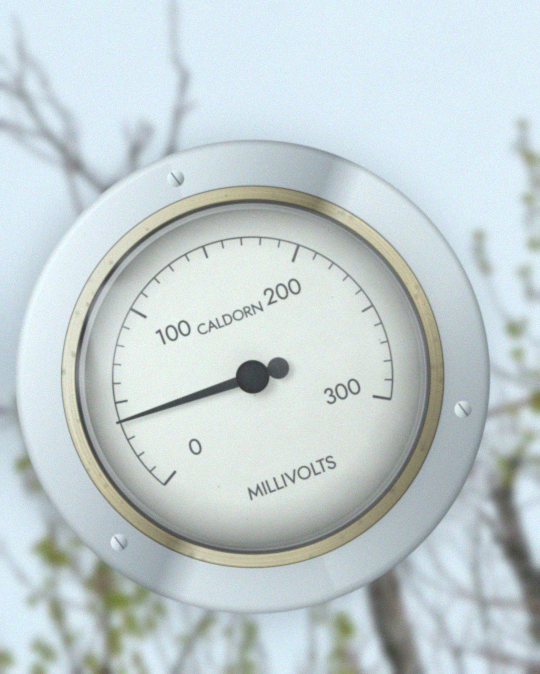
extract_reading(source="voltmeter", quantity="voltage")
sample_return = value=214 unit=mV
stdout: value=40 unit=mV
